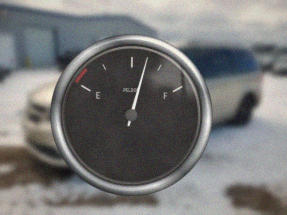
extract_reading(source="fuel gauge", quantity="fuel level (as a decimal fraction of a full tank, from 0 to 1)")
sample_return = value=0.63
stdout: value=0.625
